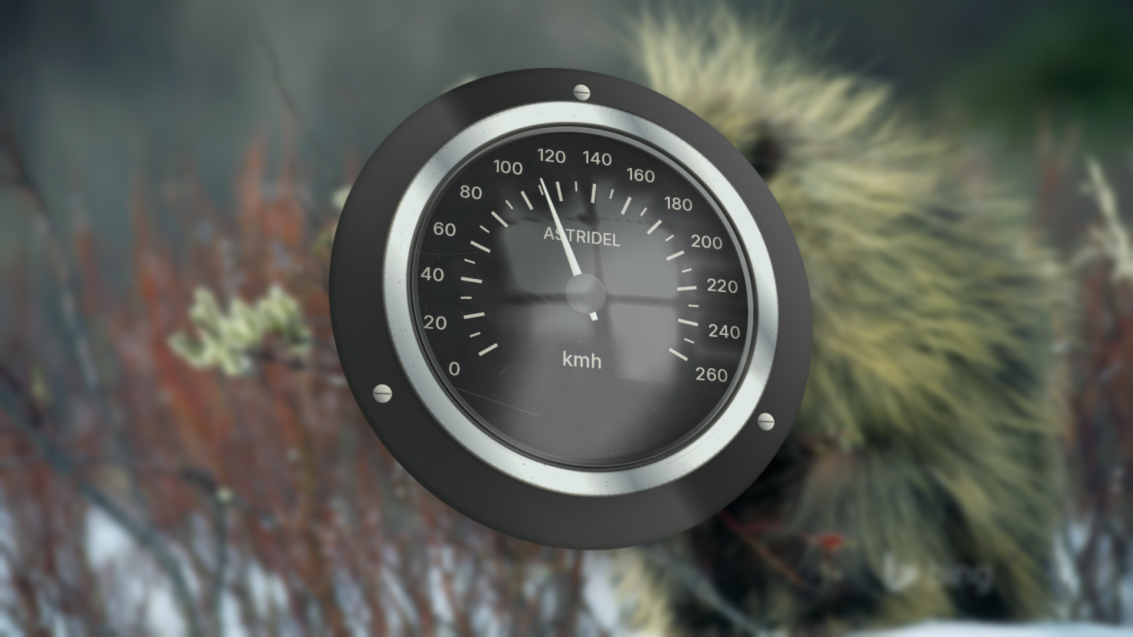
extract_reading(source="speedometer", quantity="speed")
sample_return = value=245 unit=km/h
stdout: value=110 unit=km/h
